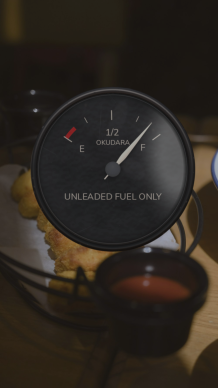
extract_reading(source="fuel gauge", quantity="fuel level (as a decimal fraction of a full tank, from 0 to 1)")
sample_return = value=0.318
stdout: value=0.875
